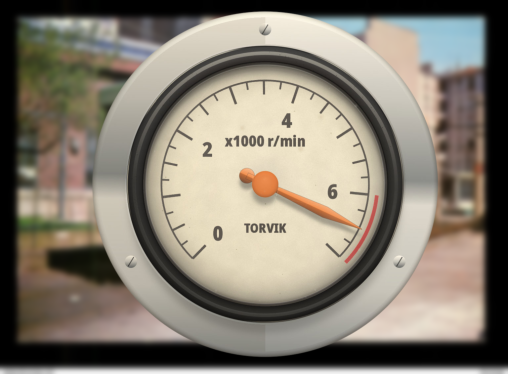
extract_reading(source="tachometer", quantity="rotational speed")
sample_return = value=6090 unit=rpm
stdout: value=6500 unit=rpm
